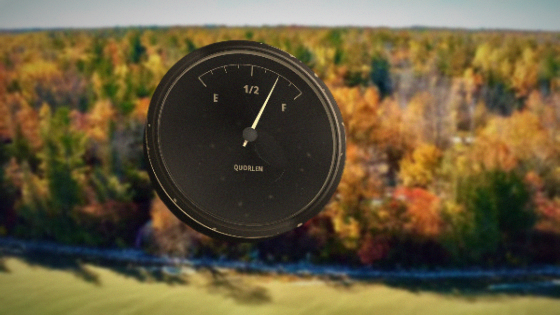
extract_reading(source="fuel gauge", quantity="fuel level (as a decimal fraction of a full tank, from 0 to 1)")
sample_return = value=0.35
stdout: value=0.75
